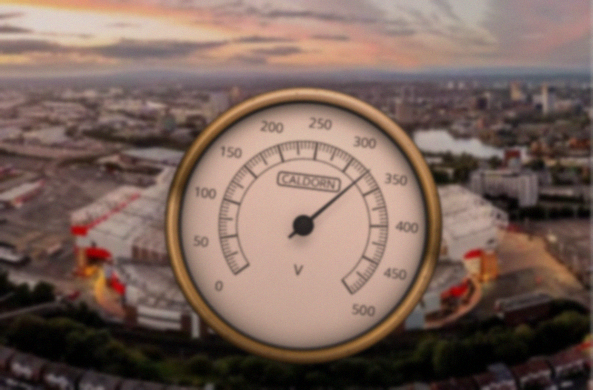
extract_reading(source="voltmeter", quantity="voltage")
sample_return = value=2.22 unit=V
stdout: value=325 unit=V
